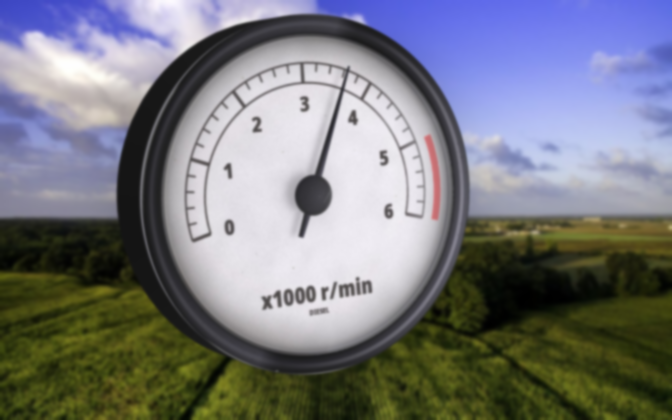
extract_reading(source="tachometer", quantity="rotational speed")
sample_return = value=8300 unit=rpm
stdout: value=3600 unit=rpm
